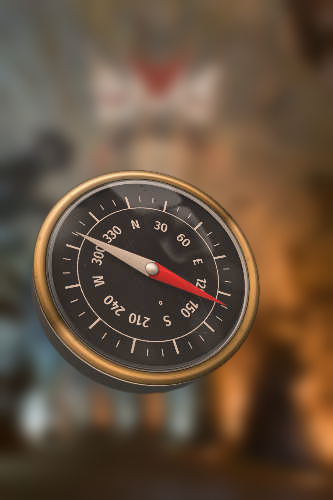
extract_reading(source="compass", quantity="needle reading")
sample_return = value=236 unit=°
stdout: value=130 unit=°
